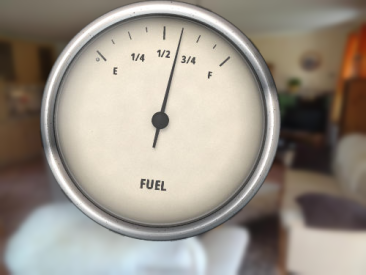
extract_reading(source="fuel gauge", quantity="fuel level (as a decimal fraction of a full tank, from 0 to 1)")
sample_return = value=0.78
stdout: value=0.625
